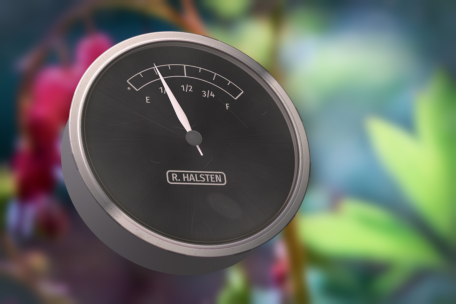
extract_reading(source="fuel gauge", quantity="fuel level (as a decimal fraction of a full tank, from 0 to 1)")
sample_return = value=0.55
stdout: value=0.25
